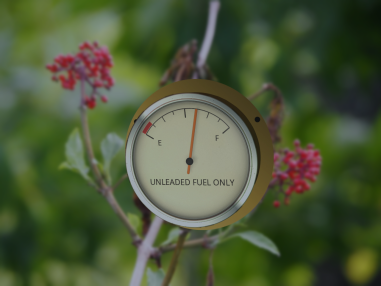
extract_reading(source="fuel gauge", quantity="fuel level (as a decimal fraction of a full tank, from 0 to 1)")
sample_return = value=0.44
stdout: value=0.625
